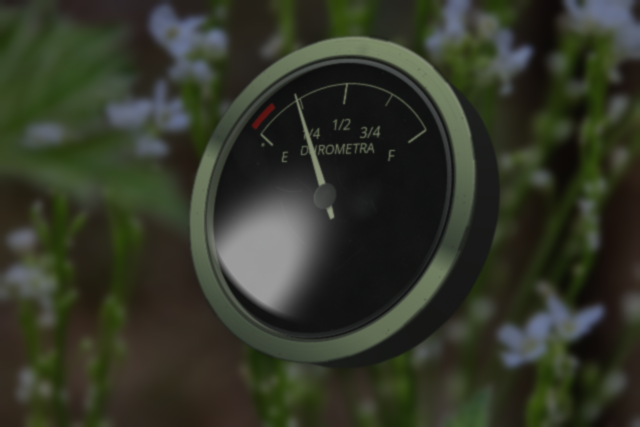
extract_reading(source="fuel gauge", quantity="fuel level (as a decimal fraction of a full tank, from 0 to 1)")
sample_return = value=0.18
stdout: value=0.25
